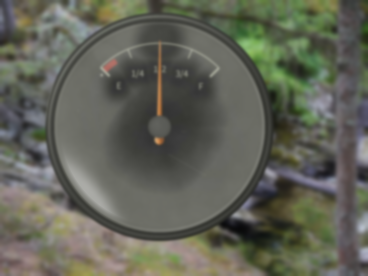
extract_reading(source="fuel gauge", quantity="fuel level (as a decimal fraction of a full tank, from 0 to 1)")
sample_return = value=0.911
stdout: value=0.5
